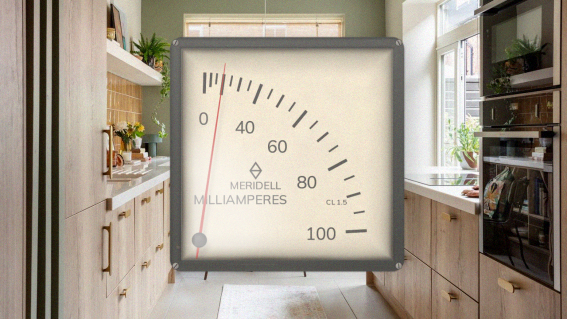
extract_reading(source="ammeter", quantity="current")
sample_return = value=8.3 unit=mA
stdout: value=20 unit=mA
